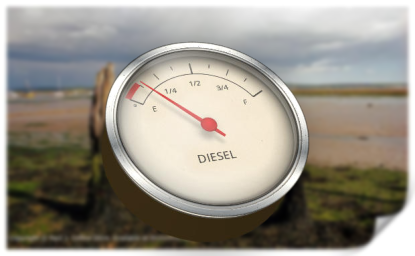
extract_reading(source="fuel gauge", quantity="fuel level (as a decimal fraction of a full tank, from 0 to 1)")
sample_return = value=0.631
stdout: value=0.125
